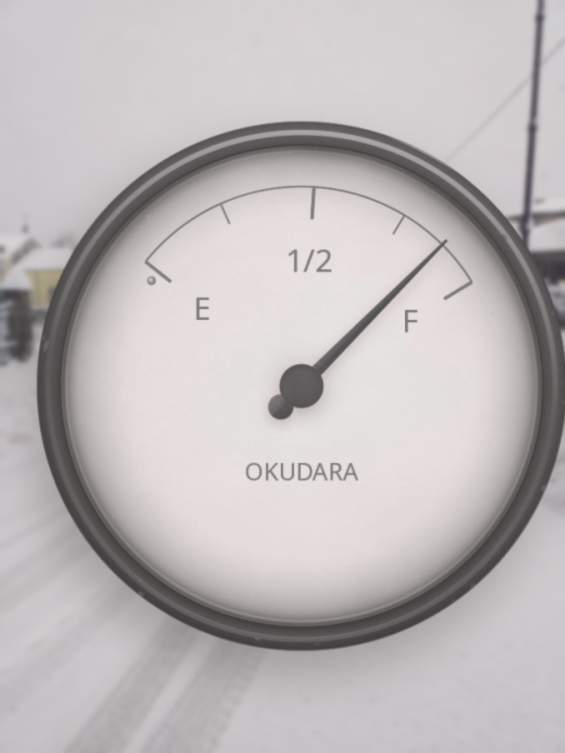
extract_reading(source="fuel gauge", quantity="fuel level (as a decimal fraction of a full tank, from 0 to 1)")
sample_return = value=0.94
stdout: value=0.875
